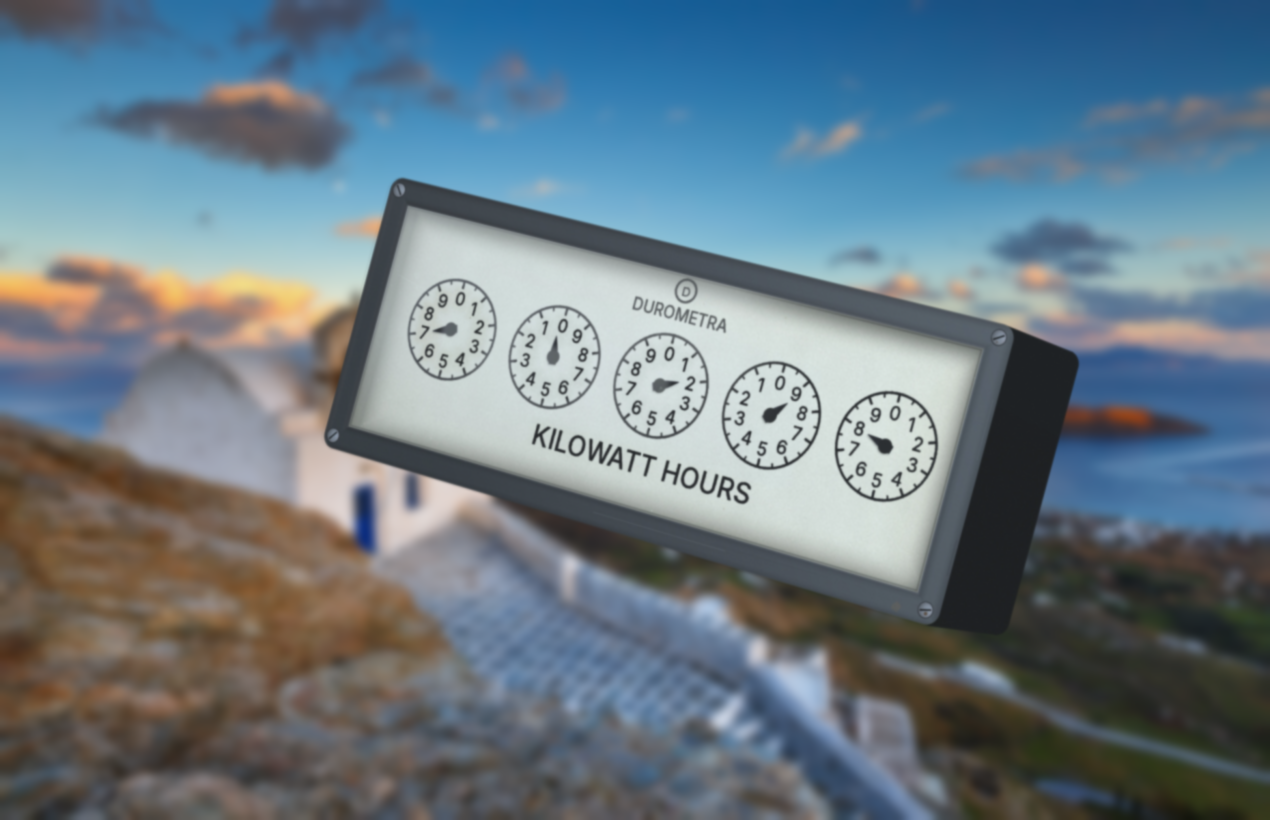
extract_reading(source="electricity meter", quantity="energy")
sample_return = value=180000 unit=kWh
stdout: value=70188 unit=kWh
